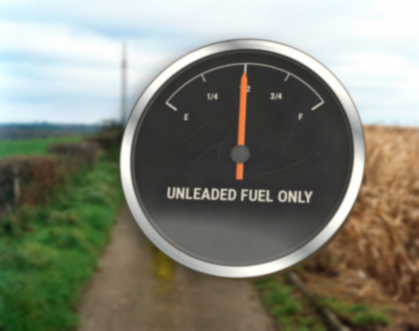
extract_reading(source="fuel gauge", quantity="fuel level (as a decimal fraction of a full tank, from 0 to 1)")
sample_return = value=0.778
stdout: value=0.5
